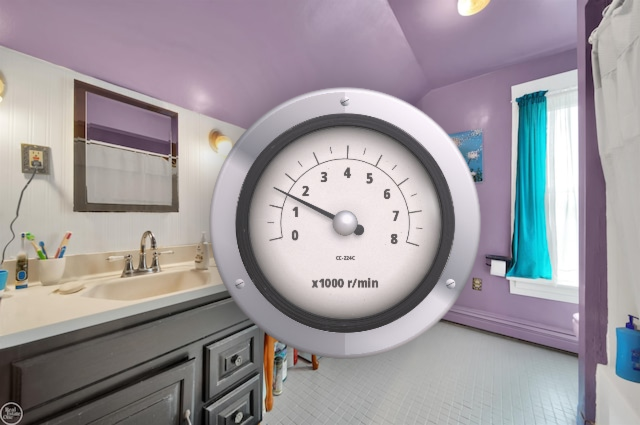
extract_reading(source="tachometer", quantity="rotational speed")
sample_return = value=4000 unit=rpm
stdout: value=1500 unit=rpm
